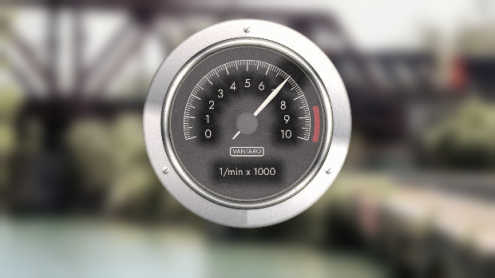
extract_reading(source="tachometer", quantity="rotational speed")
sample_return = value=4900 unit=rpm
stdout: value=7000 unit=rpm
